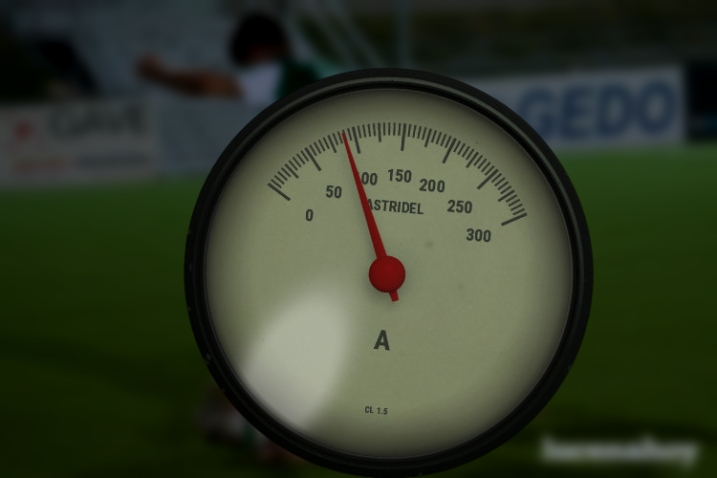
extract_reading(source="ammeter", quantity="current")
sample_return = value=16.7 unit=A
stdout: value=90 unit=A
